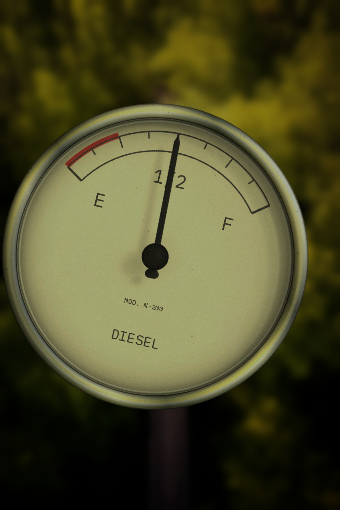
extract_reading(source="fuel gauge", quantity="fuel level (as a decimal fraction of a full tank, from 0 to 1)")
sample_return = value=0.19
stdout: value=0.5
